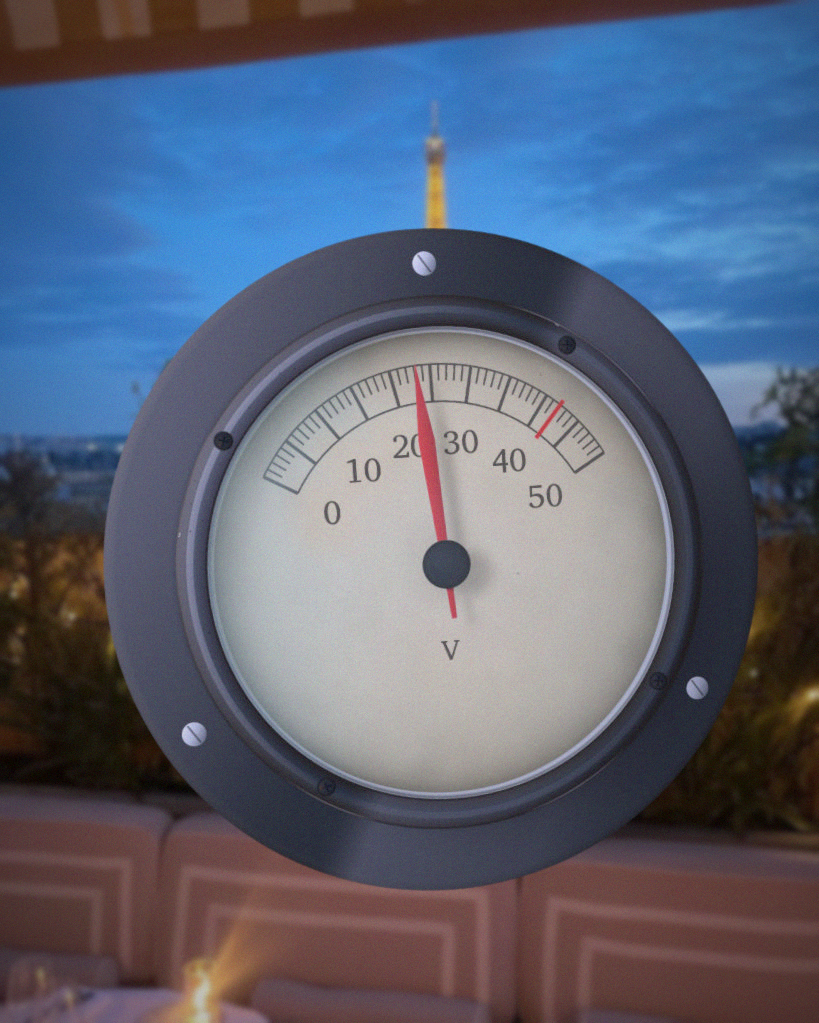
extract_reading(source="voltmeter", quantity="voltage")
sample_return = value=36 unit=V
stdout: value=23 unit=V
